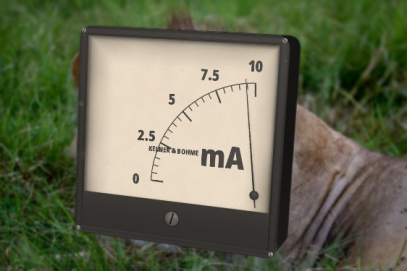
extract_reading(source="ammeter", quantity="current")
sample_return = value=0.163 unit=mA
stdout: value=9.5 unit=mA
